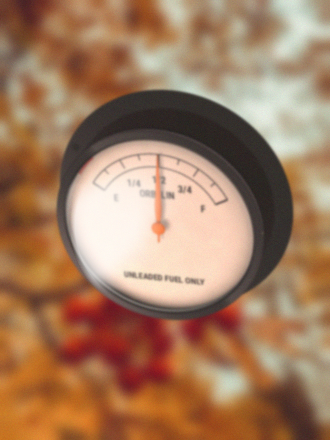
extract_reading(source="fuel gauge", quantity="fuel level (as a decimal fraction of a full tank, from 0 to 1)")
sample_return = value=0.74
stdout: value=0.5
